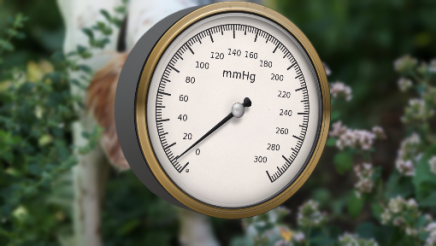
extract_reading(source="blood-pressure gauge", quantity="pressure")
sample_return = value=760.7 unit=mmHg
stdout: value=10 unit=mmHg
